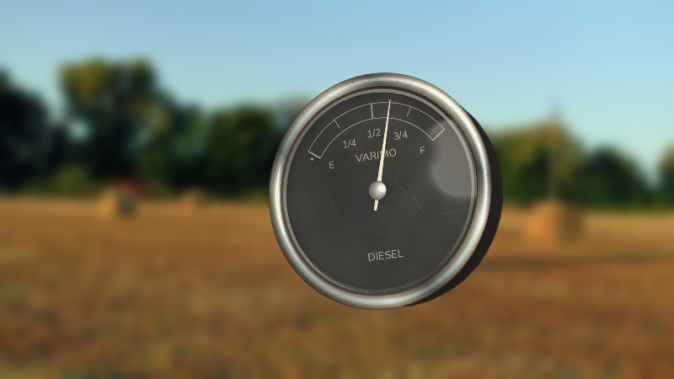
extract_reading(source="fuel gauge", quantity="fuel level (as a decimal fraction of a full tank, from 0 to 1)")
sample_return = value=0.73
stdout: value=0.625
